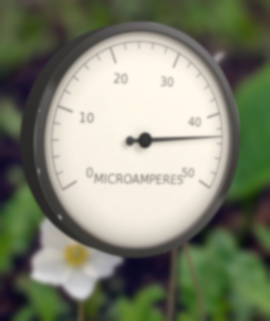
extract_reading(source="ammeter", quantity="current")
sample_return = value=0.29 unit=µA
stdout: value=43 unit=µA
